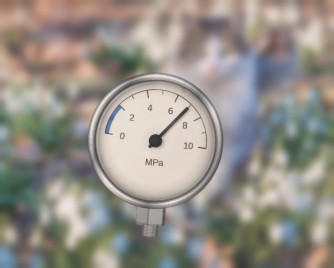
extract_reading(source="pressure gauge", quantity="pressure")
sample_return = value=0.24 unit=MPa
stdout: value=7 unit=MPa
